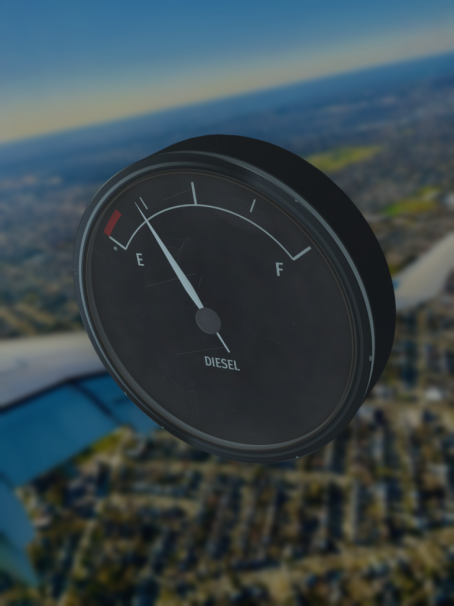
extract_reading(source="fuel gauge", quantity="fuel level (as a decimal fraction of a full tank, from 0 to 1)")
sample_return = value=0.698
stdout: value=0.25
